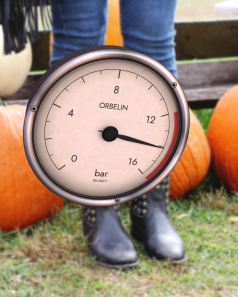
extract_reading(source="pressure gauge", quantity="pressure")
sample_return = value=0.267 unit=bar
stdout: value=14 unit=bar
